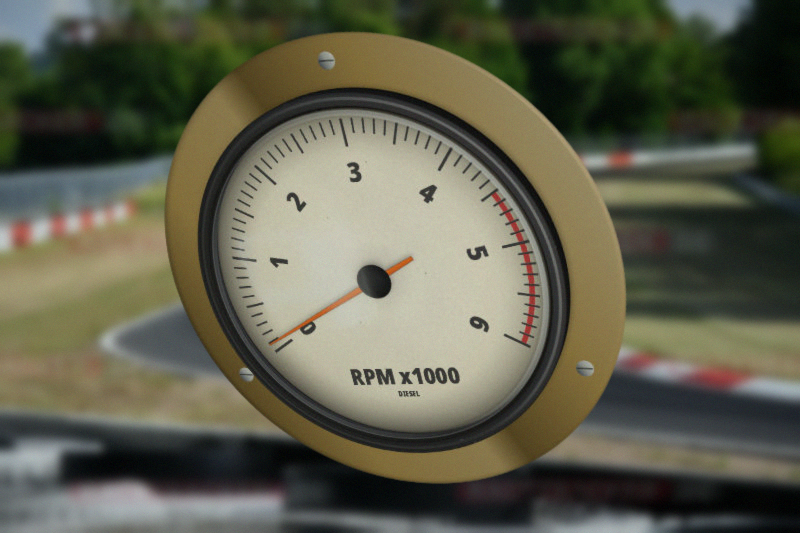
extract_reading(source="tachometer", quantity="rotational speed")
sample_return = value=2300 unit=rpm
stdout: value=100 unit=rpm
